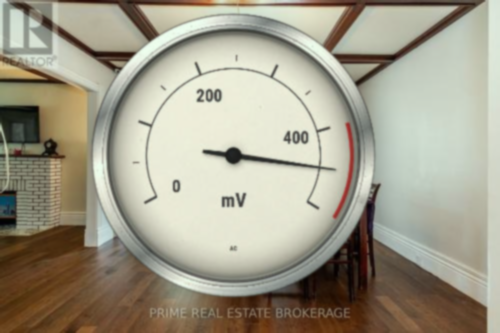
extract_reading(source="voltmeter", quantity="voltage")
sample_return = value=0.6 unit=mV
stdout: value=450 unit=mV
